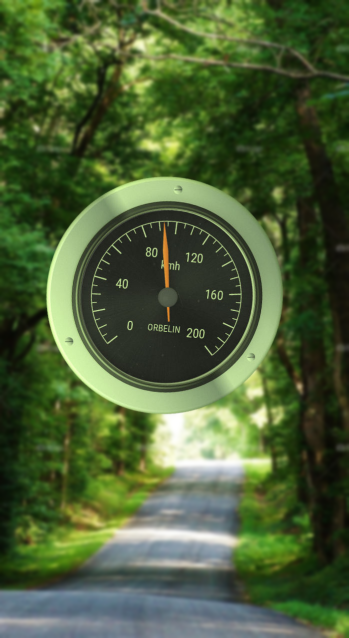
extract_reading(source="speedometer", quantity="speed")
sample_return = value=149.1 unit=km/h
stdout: value=92.5 unit=km/h
